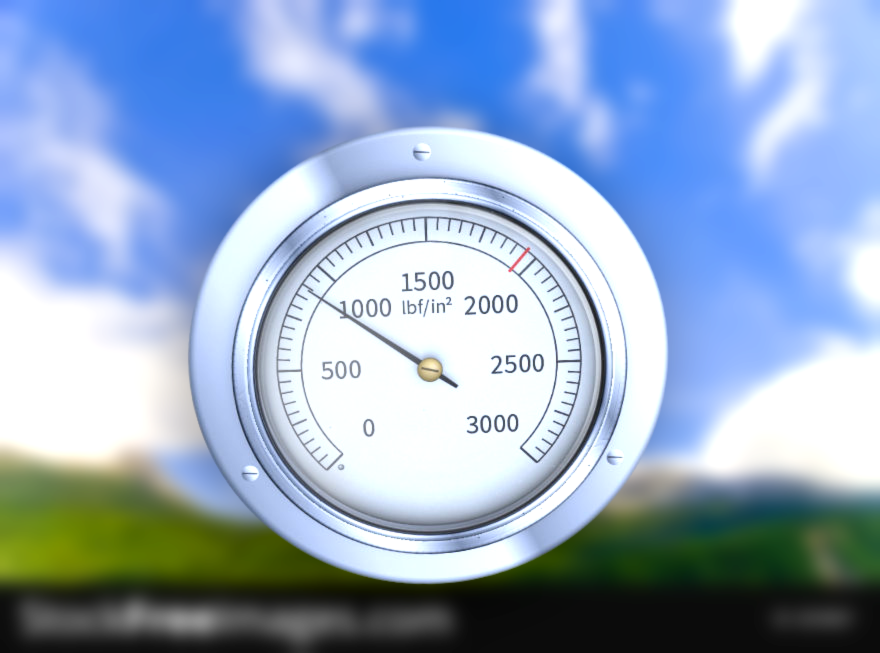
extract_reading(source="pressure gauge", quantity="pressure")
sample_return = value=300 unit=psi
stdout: value=900 unit=psi
